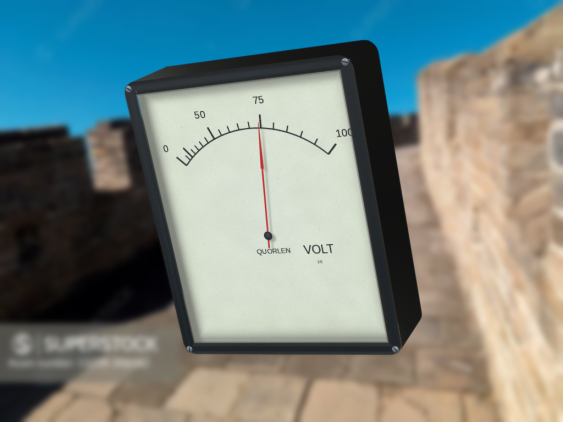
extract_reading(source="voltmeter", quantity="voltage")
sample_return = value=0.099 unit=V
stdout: value=75 unit=V
